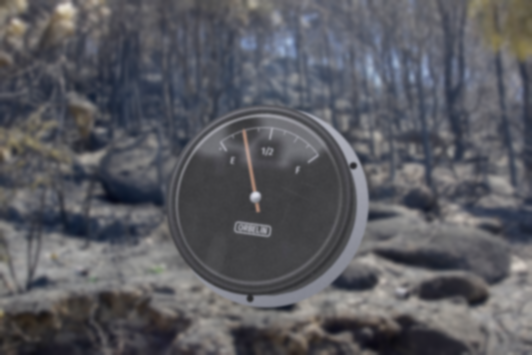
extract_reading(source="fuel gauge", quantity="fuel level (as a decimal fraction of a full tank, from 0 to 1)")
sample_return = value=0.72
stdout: value=0.25
